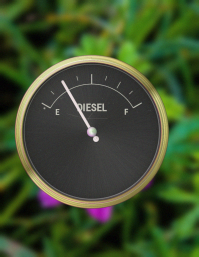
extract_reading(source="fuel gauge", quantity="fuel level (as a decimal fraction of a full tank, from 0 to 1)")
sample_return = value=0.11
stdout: value=0.25
